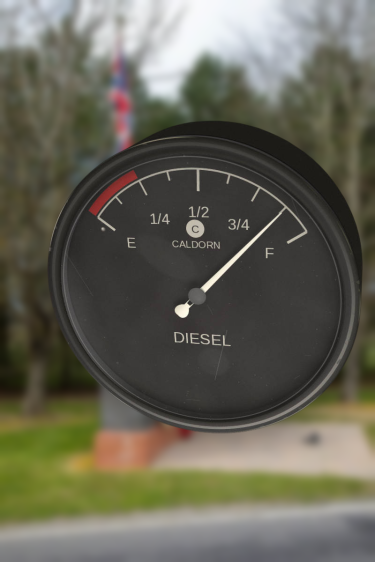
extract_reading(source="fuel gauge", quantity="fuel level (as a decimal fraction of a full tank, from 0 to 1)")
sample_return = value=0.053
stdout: value=0.875
